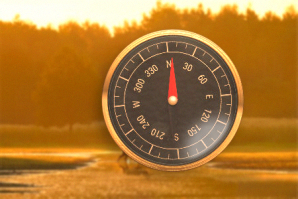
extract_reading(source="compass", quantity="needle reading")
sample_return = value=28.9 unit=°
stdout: value=5 unit=°
